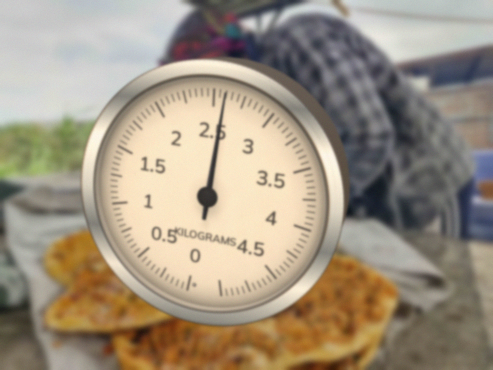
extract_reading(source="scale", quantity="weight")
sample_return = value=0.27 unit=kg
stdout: value=2.6 unit=kg
